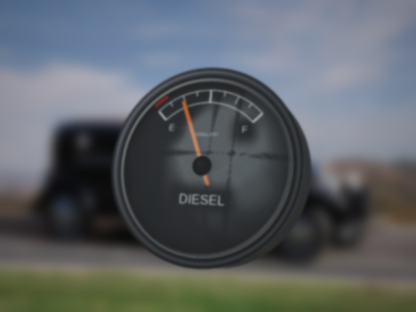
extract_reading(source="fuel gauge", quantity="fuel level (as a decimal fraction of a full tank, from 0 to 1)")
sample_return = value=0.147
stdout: value=0.25
